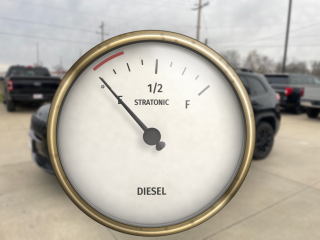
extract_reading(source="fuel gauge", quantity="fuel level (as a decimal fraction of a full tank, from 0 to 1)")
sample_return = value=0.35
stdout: value=0
